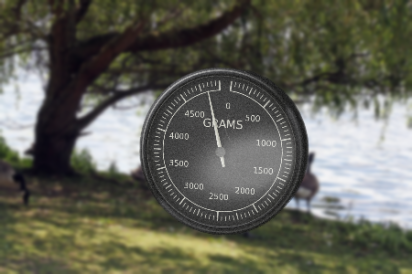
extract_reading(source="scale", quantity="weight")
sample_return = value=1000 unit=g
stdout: value=4850 unit=g
